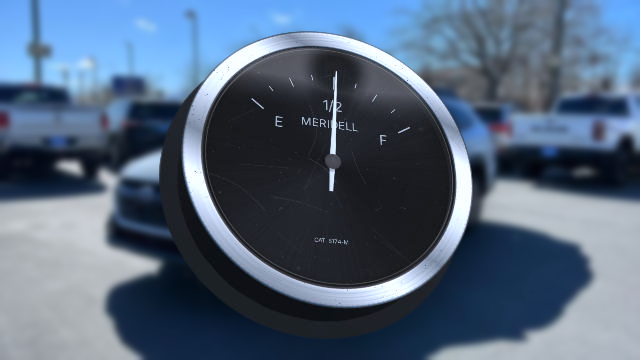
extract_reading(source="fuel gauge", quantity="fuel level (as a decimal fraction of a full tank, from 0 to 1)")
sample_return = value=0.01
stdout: value=0.5
